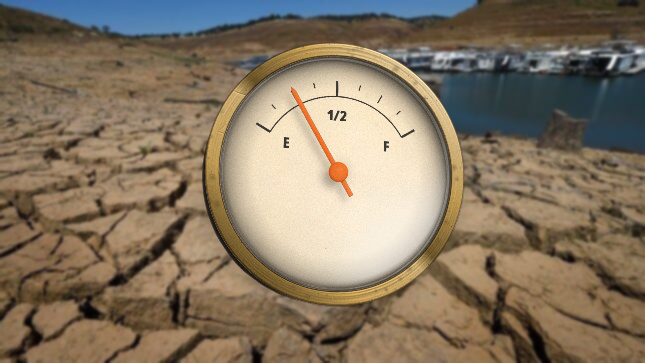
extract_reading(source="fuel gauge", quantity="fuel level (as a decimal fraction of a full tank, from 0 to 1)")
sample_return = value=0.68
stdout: value=0.25
